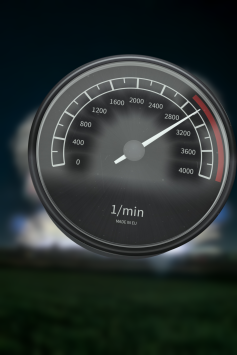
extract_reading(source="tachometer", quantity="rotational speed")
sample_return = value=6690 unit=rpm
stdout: value=3000 unit=rpm
